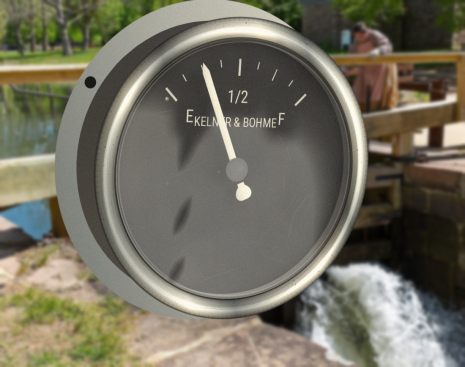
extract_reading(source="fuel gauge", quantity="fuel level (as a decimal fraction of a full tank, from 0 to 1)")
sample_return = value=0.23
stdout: value=0.25
